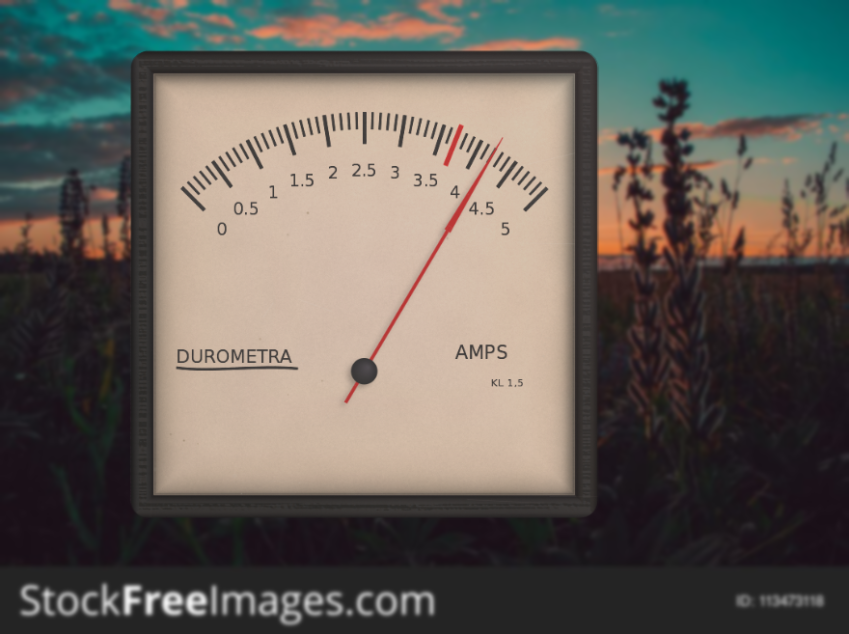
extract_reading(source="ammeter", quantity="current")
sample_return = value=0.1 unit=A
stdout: value=4.2 unit=A
